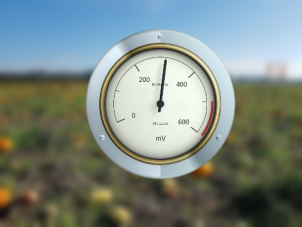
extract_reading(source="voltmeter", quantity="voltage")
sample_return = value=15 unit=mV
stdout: value=300 unit=mV
